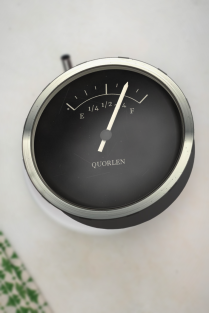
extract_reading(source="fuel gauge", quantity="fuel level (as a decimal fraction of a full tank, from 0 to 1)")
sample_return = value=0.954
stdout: value=0.75
